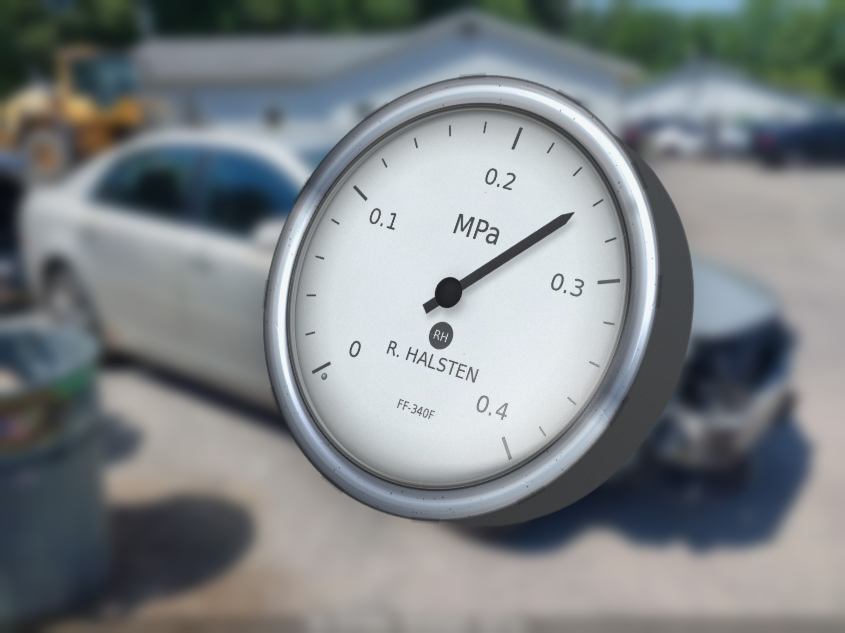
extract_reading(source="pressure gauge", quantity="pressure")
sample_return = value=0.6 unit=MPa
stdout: value=0.26 unit=MPa
